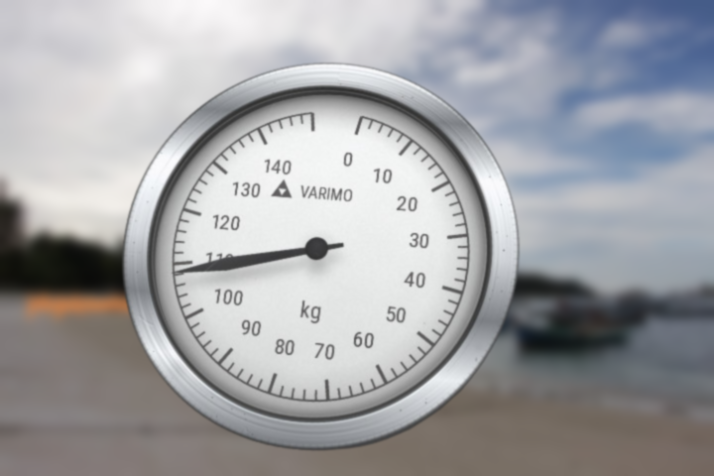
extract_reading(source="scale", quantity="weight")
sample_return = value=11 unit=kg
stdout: value=108 unit=kg
